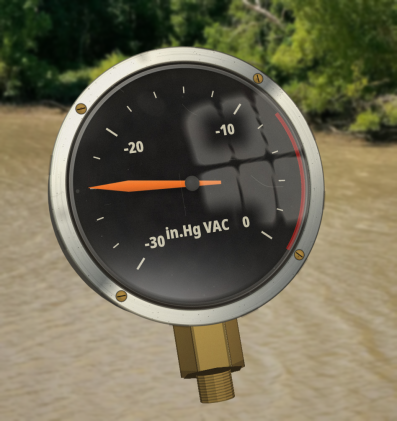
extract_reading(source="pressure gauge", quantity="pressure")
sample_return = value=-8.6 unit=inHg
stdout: value=-24 unit=inHg
